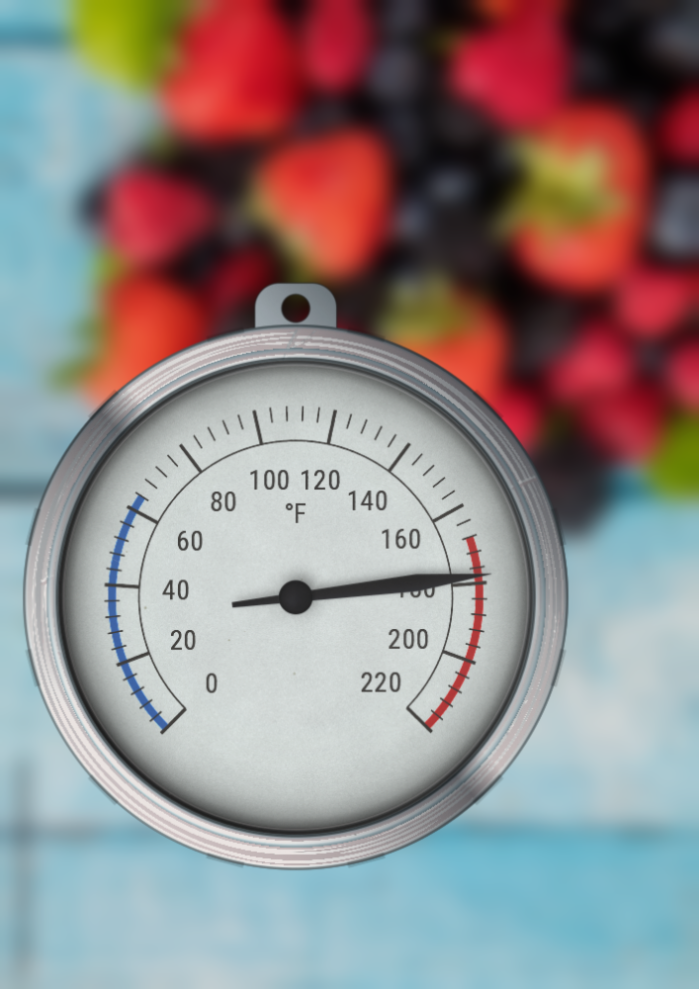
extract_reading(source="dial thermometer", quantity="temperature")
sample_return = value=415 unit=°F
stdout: value=178 unit=°F
